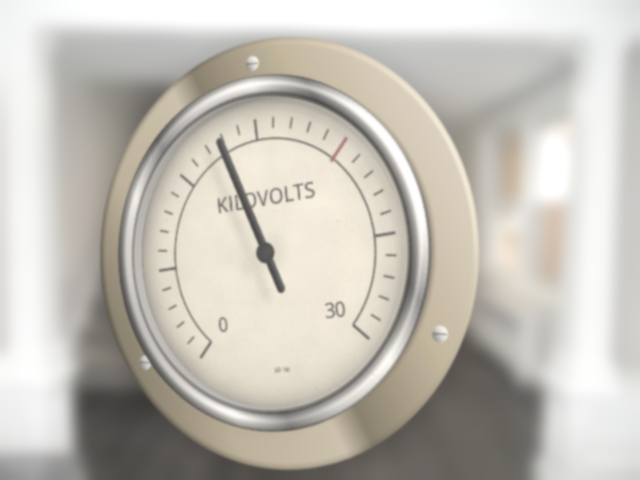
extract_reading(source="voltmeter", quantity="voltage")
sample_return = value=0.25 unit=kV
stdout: value=13 unit=kV
